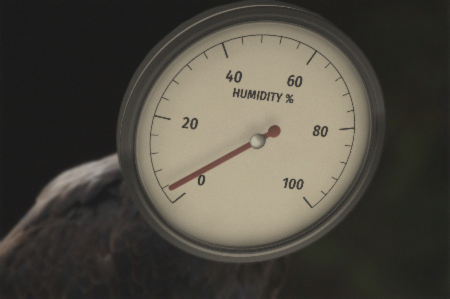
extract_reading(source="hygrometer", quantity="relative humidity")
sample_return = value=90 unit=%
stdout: value=4 unit=%
